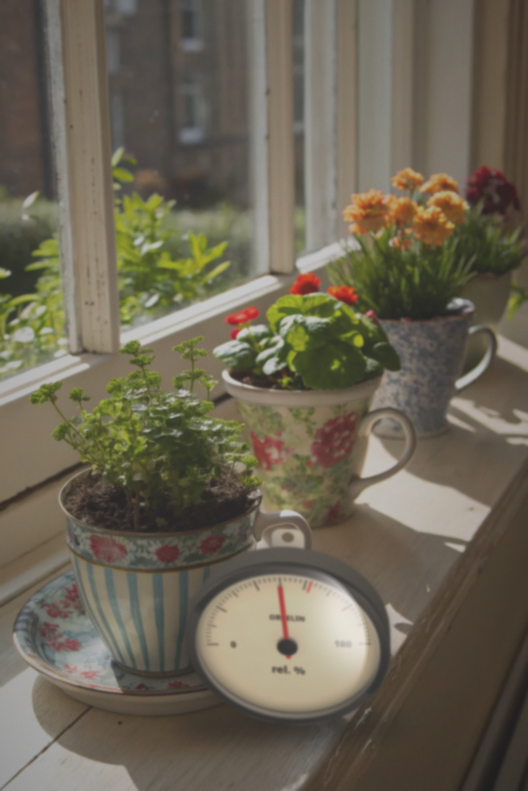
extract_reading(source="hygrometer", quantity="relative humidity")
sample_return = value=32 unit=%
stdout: value=50 unit=%
